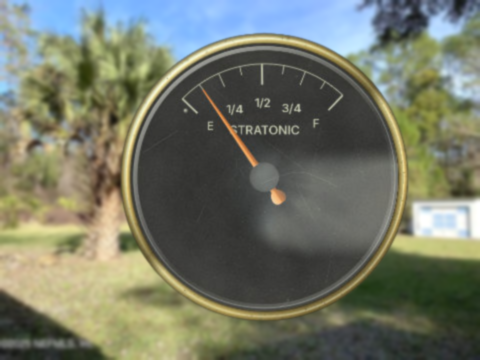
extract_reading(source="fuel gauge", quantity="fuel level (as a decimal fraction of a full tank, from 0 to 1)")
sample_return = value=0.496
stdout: value=0.125
